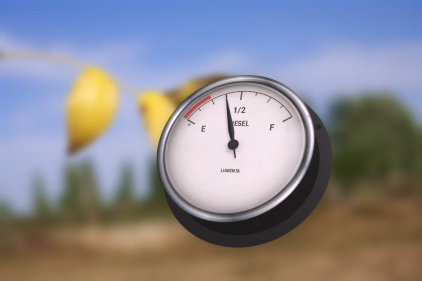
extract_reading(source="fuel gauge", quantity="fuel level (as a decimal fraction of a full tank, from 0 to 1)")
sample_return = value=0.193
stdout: value=0.375
